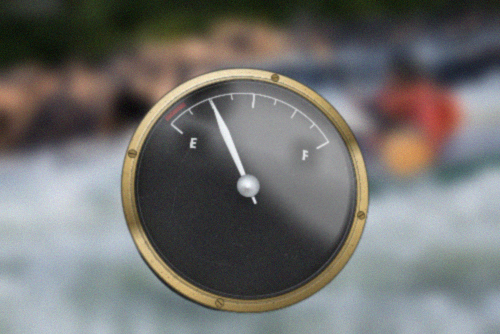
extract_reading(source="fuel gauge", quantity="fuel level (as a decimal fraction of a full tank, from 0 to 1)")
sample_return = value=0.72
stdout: value=0.25
